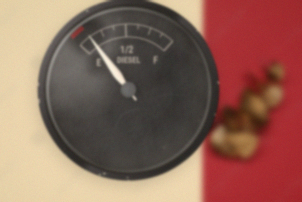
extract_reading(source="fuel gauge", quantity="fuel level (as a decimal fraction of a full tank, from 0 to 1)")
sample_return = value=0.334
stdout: value=0.125
